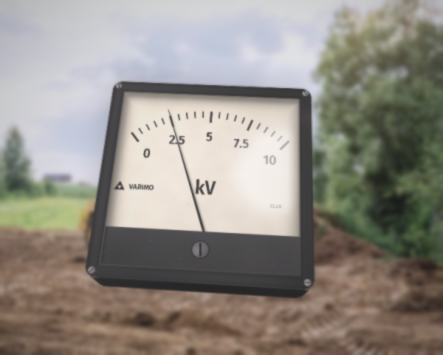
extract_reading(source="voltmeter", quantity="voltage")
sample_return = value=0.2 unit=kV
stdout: value=2.5 unit=kV
